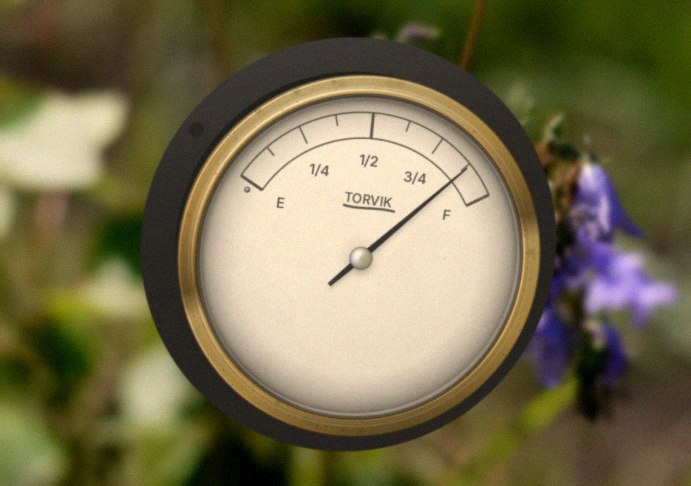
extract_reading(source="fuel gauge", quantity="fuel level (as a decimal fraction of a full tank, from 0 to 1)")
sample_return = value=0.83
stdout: value=0.875
